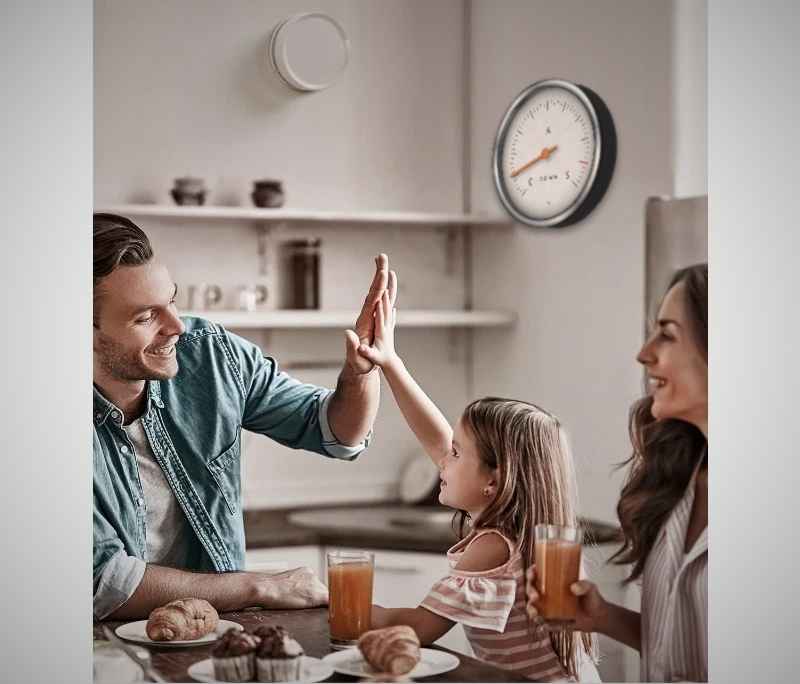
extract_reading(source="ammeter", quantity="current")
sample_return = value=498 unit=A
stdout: value=0.5 unit=A
